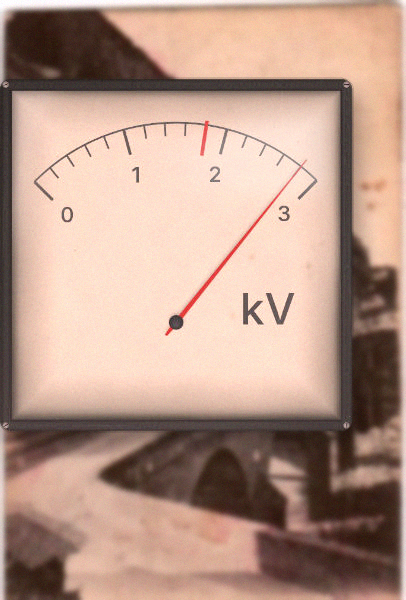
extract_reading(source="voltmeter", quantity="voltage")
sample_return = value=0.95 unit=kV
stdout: value=2.8 unit=kV
